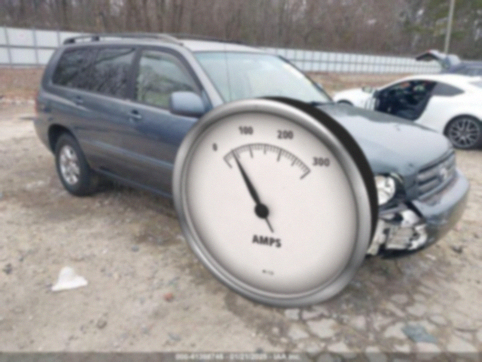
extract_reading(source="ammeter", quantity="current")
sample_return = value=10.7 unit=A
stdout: value=50 unit=A
